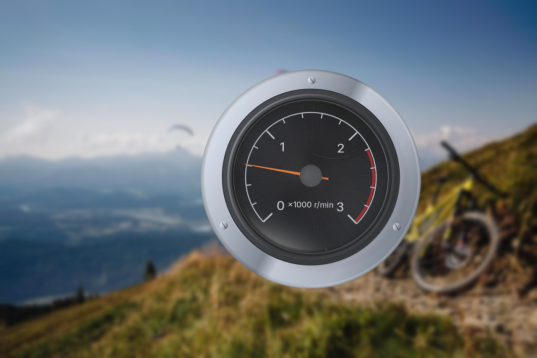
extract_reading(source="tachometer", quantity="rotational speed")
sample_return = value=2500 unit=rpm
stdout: value=600 unit=rpm
